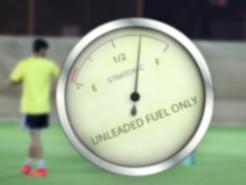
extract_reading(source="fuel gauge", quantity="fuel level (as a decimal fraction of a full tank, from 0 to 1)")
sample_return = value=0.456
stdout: value=0.75
